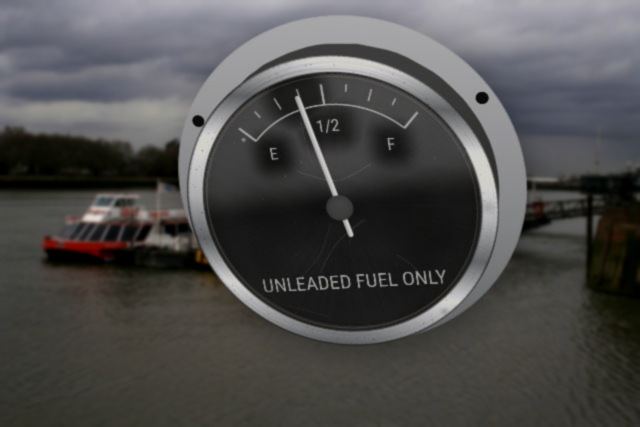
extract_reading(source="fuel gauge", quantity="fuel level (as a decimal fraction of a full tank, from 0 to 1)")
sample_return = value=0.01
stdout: value=0.375
